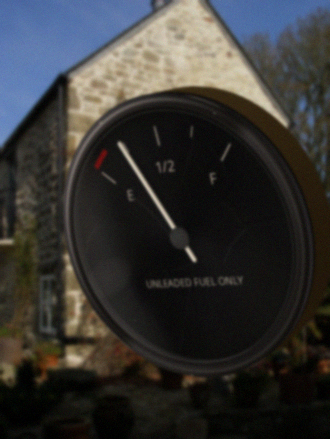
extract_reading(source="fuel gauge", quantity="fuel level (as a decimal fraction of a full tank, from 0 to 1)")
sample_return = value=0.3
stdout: value=0.25
